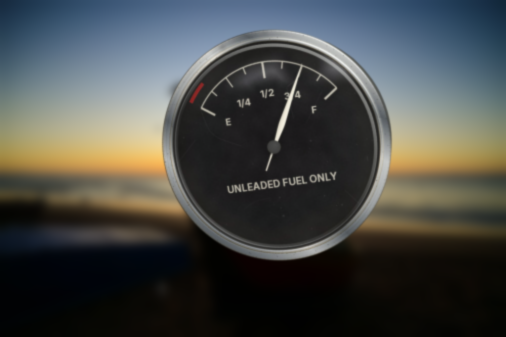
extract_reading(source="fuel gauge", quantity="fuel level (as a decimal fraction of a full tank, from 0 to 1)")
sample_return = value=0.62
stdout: value=0.75
